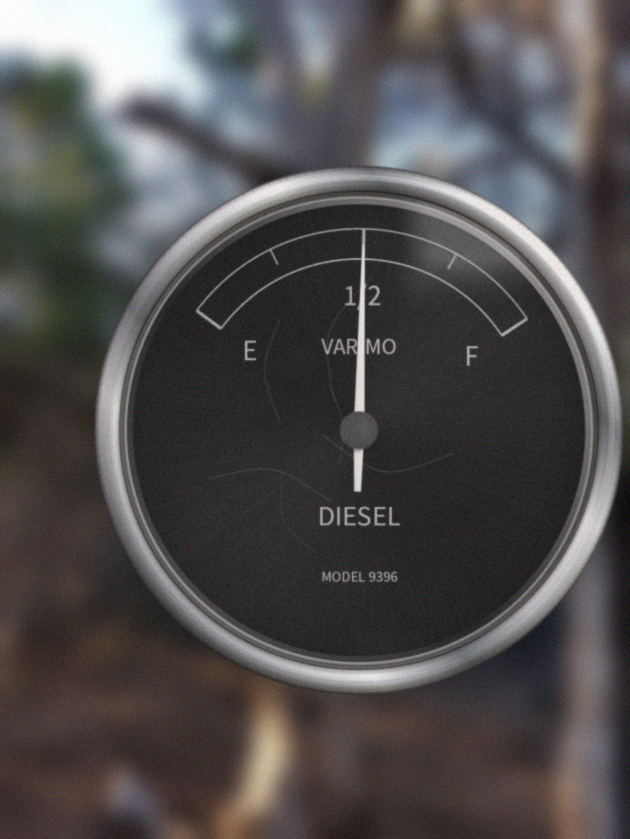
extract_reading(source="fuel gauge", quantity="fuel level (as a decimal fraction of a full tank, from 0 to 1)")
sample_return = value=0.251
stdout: value=0.5
